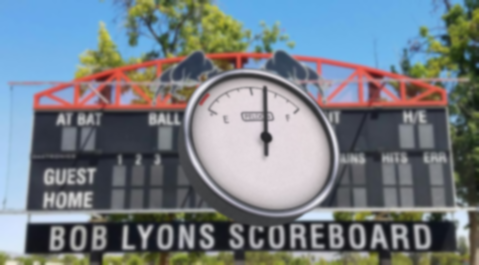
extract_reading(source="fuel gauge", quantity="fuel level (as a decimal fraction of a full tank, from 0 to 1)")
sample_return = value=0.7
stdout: value=0.625
